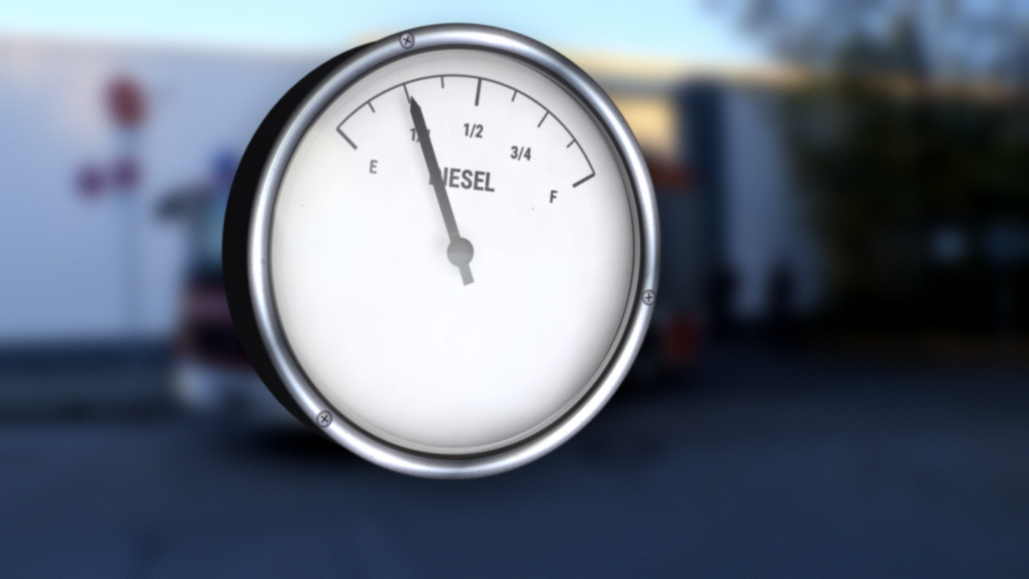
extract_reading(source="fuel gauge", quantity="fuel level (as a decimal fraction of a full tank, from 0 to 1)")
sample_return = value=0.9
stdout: value=0.25
